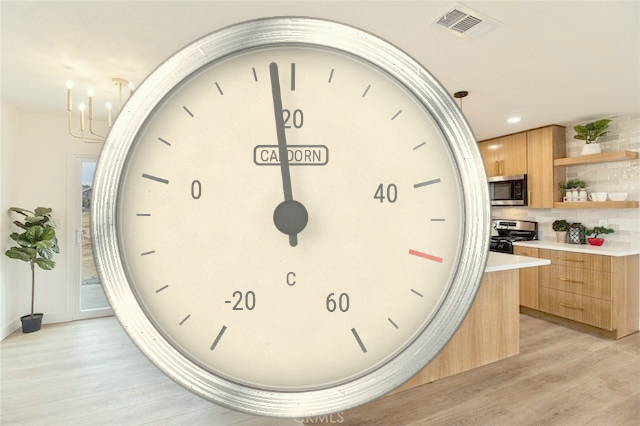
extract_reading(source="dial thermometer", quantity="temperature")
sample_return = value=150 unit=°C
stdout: value=18 unit=°C
